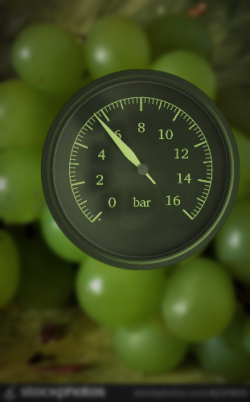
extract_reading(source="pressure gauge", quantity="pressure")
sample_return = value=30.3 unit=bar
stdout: value=5.6 unit=bar
